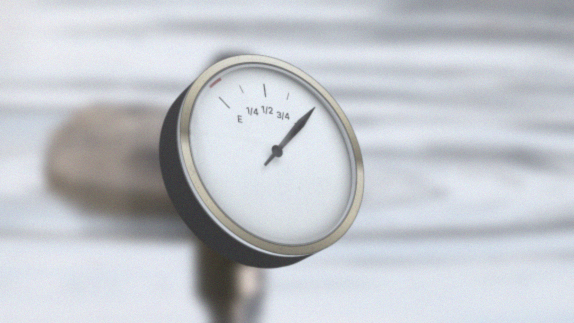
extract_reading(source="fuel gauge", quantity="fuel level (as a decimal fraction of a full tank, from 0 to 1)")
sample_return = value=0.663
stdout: value=1
